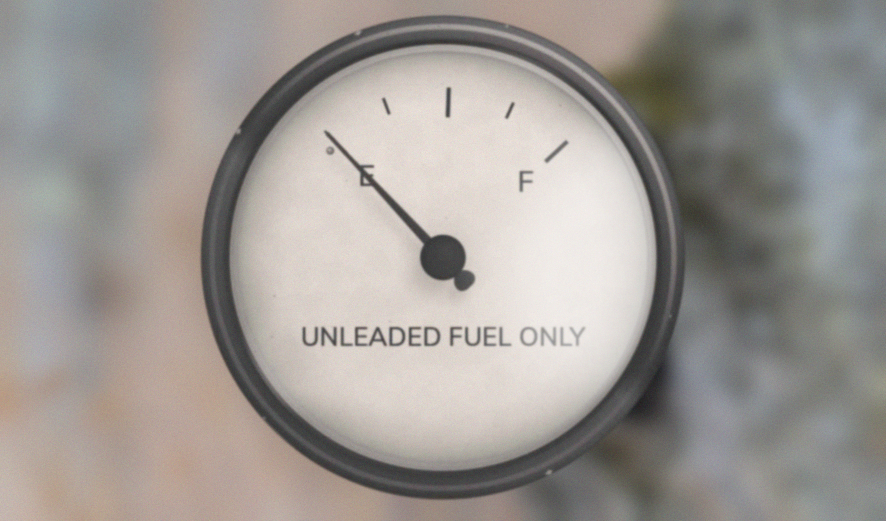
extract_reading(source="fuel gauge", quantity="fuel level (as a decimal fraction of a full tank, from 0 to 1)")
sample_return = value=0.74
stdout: value=0
